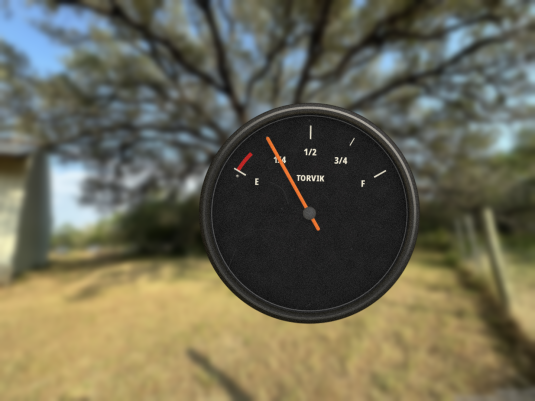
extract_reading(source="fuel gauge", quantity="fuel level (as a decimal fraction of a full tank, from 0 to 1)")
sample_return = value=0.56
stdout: value=0.25
